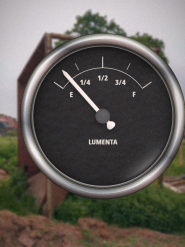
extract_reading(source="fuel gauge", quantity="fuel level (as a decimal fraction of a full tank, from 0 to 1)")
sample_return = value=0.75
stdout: value=0.125
